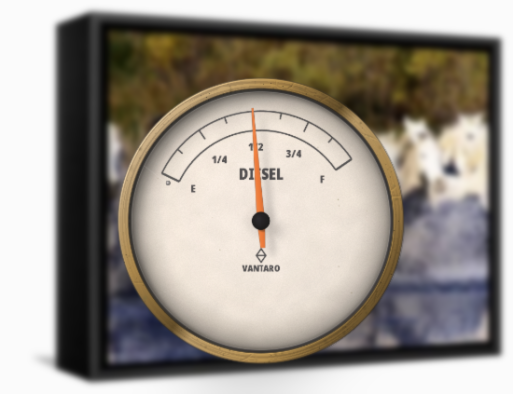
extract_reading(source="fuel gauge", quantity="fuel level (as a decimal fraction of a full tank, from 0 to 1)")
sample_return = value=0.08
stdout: value=0.5
